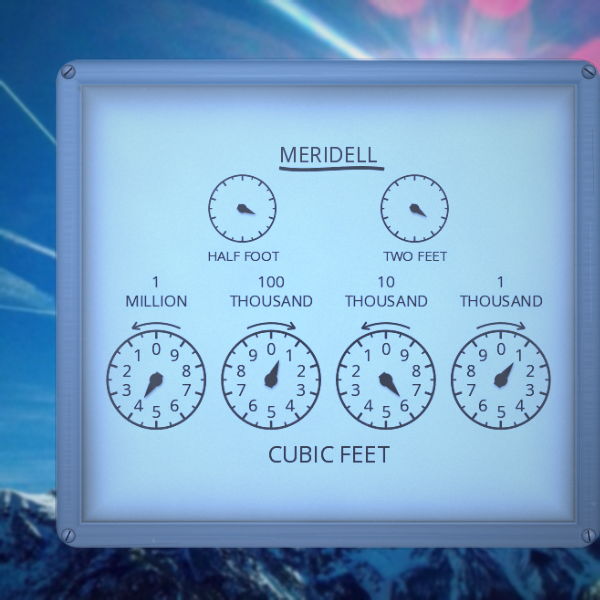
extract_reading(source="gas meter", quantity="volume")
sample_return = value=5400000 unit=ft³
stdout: value=406100 unit=ft³
